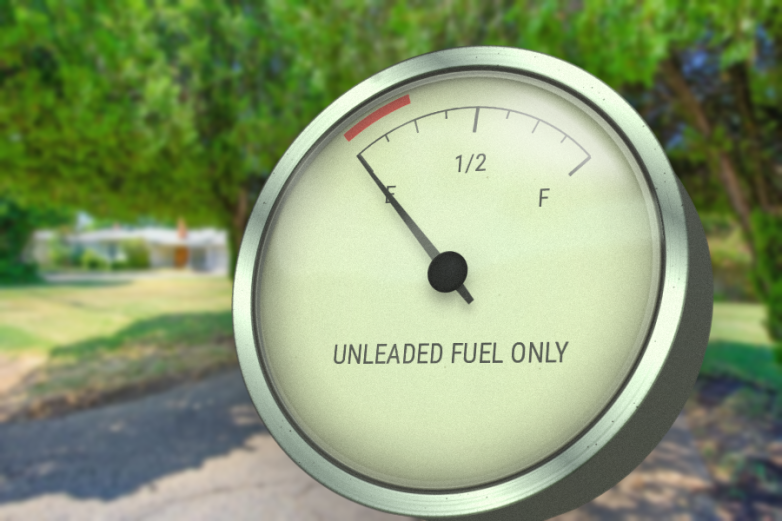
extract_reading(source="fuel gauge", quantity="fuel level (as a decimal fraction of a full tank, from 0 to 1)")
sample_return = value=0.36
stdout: value=0
